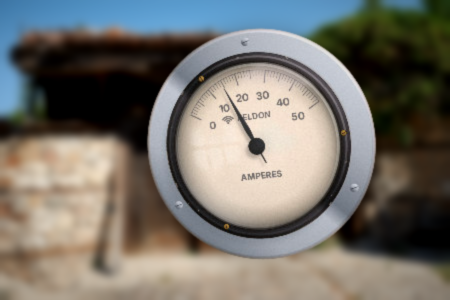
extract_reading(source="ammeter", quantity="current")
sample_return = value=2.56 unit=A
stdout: value=15 unit=A
